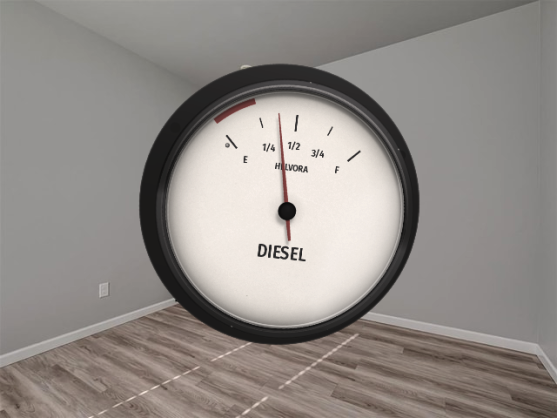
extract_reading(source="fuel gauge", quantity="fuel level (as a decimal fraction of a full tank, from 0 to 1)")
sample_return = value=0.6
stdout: value=0.375
